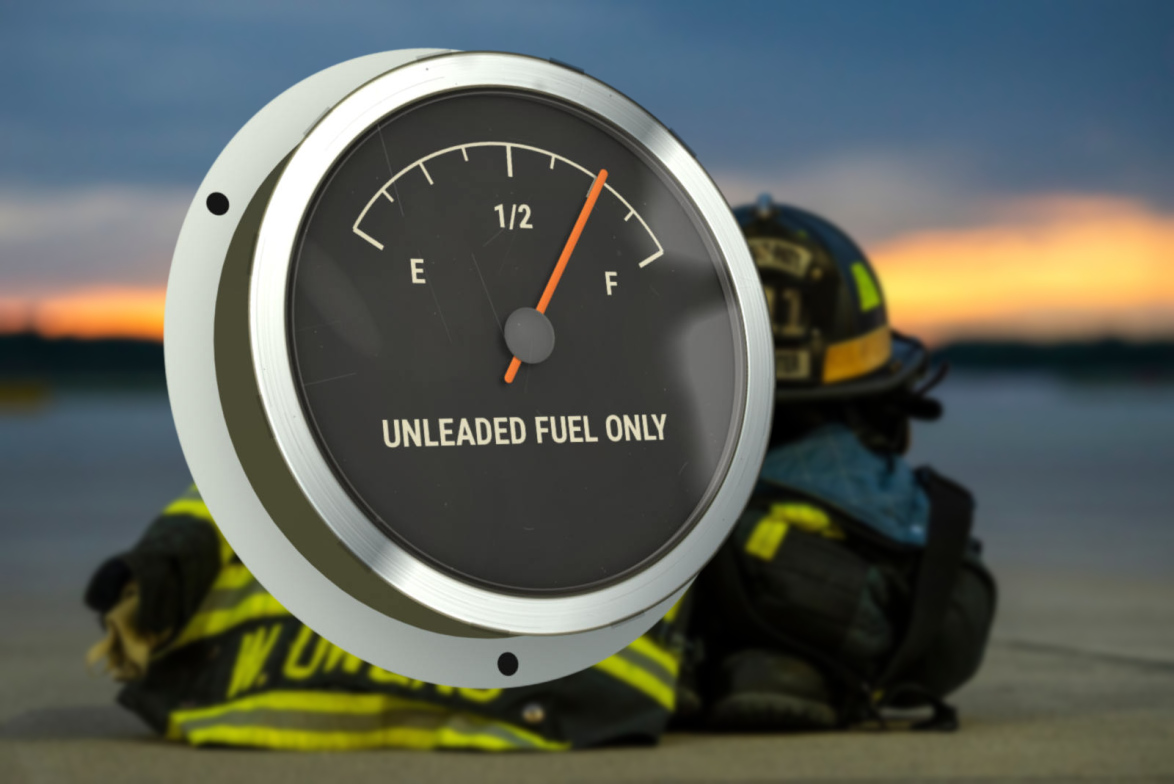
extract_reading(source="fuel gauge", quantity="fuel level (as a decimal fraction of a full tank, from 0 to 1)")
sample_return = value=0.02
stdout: value=0.75
